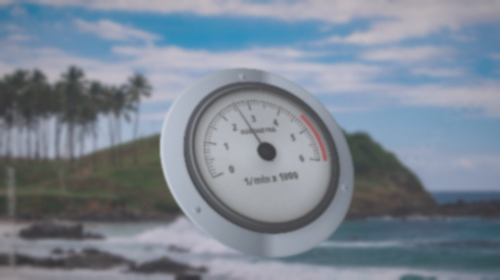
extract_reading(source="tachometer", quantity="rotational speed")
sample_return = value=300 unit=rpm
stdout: value=2500 unit=rpm
